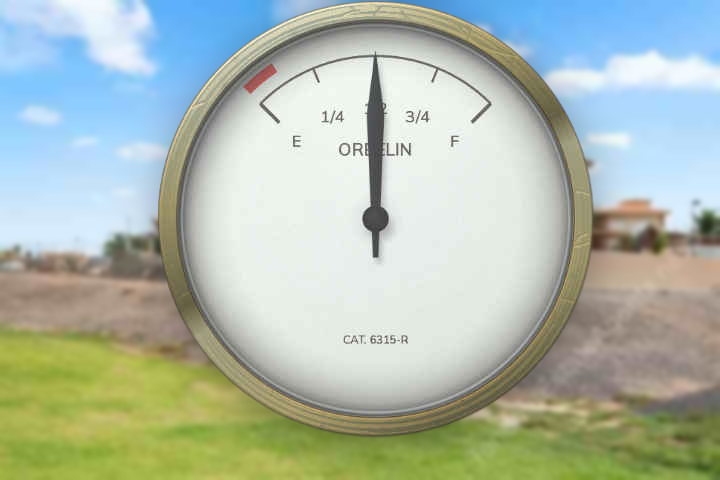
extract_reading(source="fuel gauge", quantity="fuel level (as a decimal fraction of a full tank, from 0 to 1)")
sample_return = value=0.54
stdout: value=0.5
